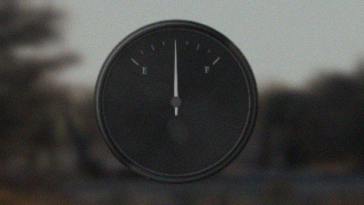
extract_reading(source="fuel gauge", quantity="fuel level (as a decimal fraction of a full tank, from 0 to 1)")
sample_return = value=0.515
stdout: value=0.5
